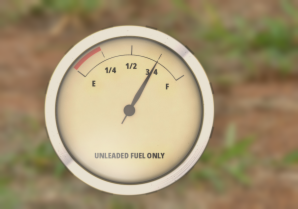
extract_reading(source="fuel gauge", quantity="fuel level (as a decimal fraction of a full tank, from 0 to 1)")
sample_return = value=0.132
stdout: value=0.75
